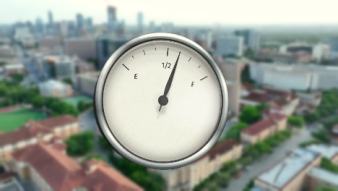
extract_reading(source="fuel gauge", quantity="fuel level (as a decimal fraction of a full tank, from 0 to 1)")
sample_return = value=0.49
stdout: value=0.625
